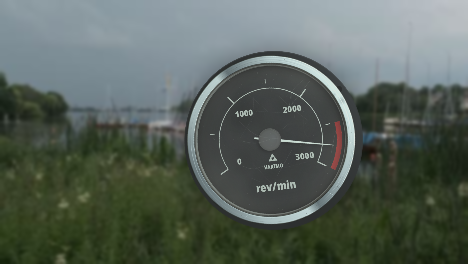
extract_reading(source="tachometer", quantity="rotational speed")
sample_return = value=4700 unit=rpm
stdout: value=2750 unit=rpm
